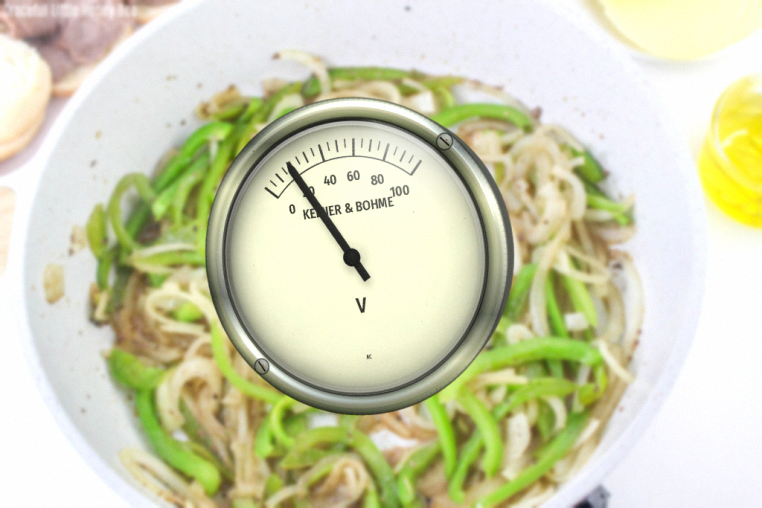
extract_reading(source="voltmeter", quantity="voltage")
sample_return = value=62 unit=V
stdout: value=20 unit=V
